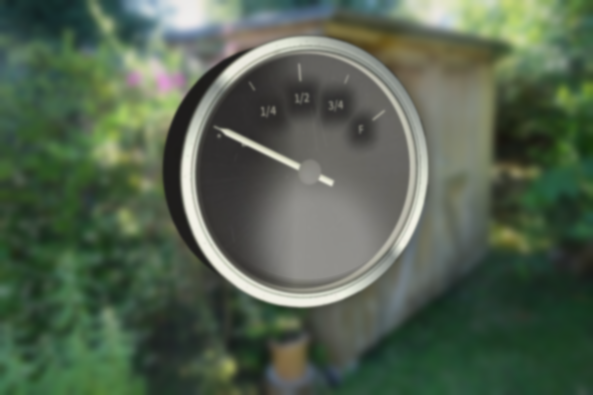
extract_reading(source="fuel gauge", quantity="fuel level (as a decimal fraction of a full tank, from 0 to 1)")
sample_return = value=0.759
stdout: value=0
